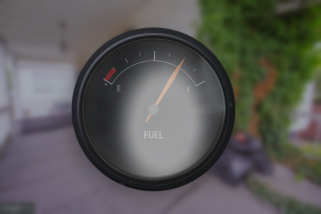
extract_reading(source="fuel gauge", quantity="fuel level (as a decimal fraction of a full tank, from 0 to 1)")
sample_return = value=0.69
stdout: value=0.75
